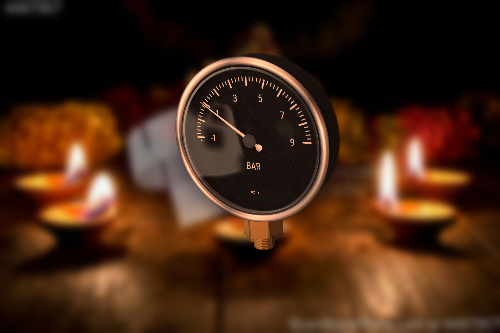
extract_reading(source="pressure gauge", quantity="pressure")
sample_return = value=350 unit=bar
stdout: value=1 unit=bar
